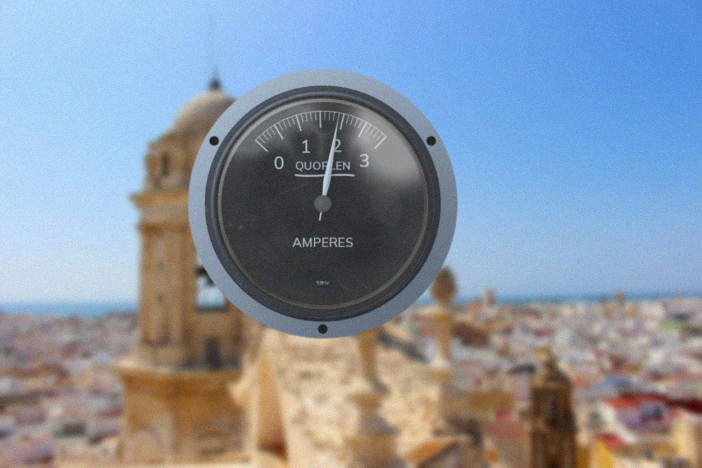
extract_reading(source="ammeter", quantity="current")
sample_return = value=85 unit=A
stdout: value=1.9 unit=A
